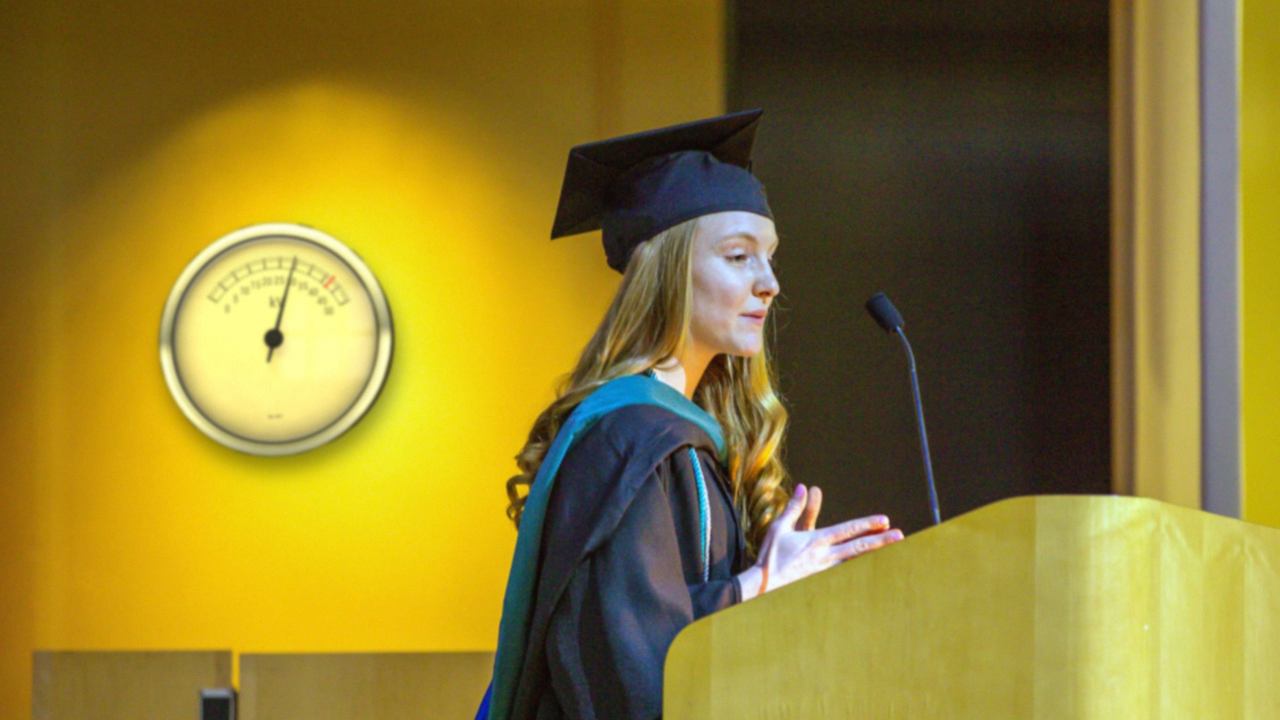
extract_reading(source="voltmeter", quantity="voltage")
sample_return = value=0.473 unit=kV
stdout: value=30 unit=kV
